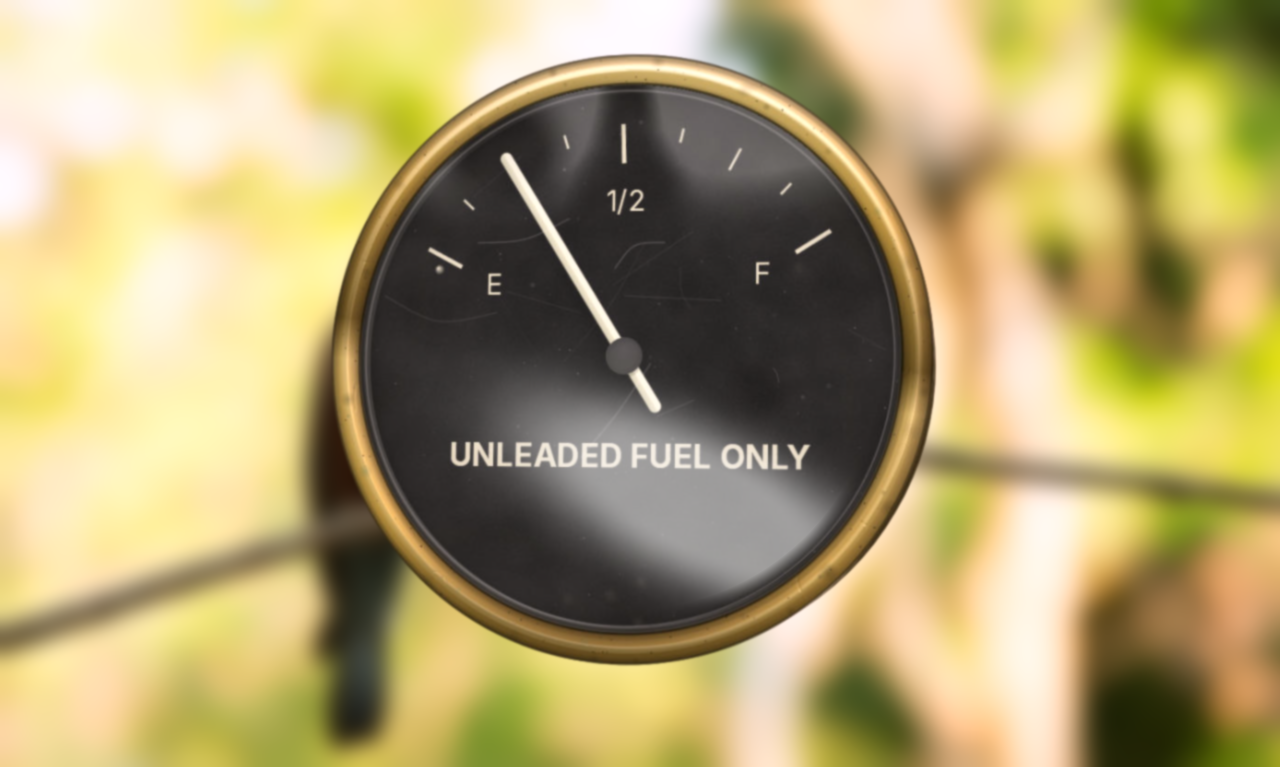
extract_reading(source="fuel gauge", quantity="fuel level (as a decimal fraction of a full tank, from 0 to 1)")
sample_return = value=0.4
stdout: value=0.25
